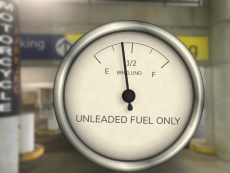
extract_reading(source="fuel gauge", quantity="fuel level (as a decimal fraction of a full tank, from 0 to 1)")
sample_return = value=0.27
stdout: value=0.375
